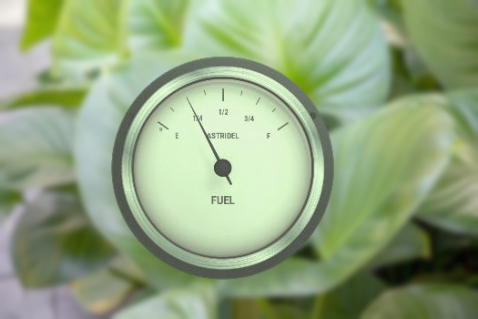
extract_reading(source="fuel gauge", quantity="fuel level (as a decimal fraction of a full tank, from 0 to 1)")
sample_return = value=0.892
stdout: value=0.25
